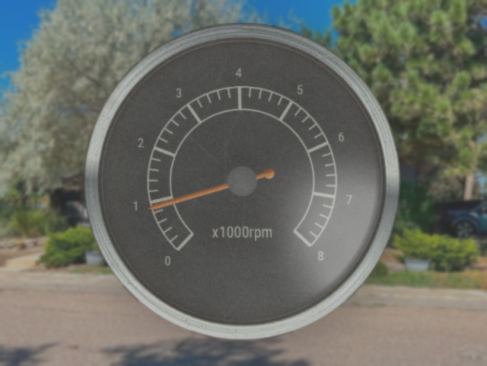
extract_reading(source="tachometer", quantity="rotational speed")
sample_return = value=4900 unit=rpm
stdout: value=900 unit=rpm
